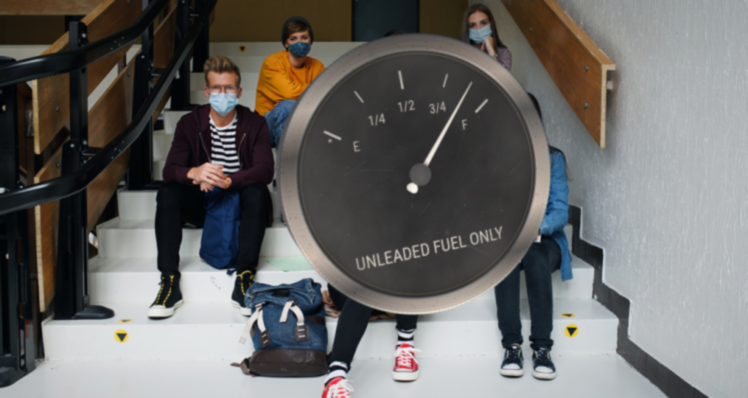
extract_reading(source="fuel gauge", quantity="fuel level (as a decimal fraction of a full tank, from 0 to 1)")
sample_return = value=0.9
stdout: value=0.875
